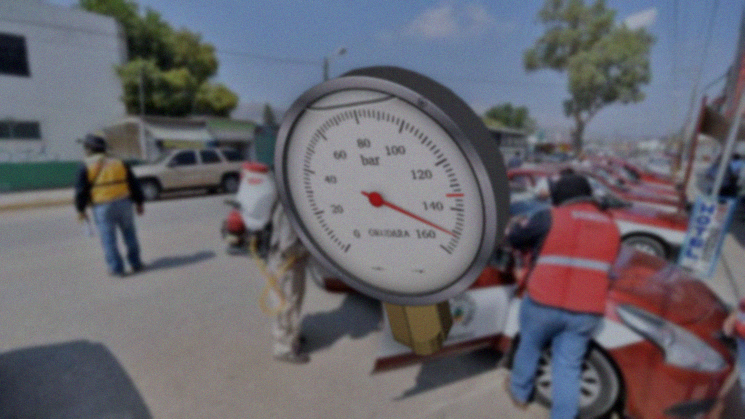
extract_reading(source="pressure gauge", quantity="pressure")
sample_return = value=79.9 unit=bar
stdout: value=150 unit=bar
